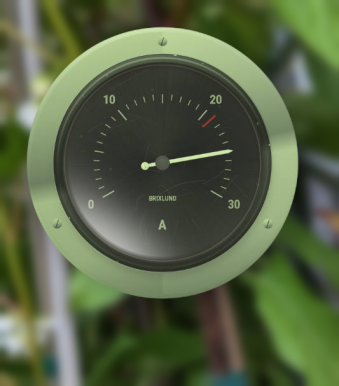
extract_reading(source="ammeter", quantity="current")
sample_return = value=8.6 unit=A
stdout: value=25 unit=A
